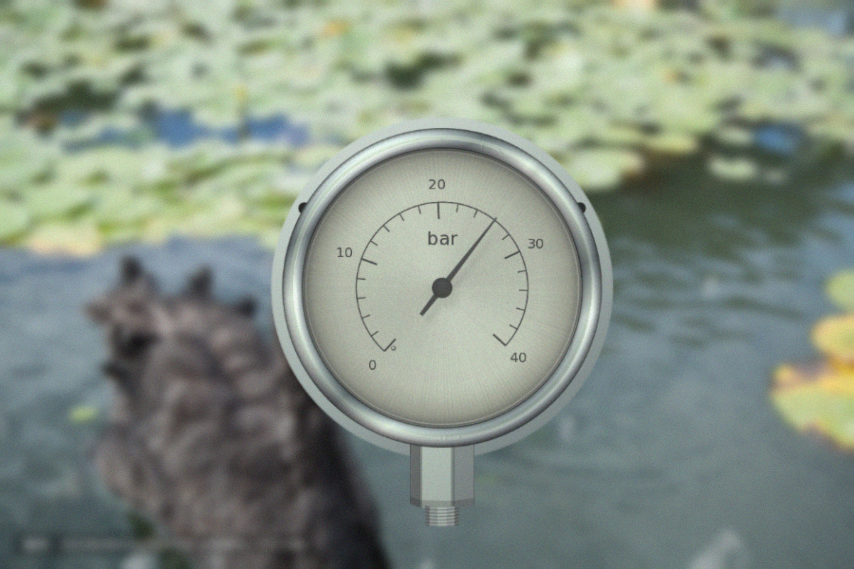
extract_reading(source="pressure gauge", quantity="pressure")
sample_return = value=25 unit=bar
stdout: value=26 unit=bar
